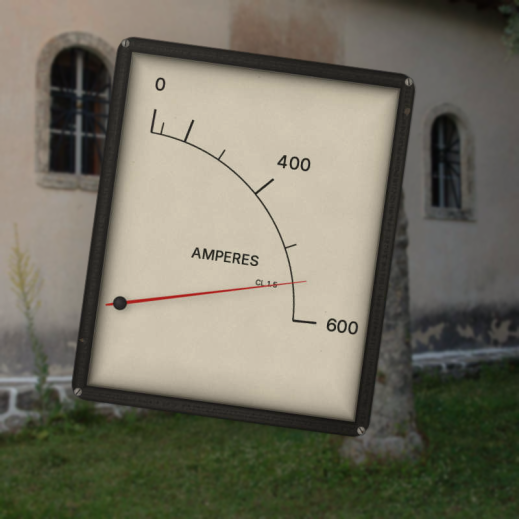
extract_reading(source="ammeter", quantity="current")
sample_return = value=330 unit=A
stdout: value=550 unit=A
